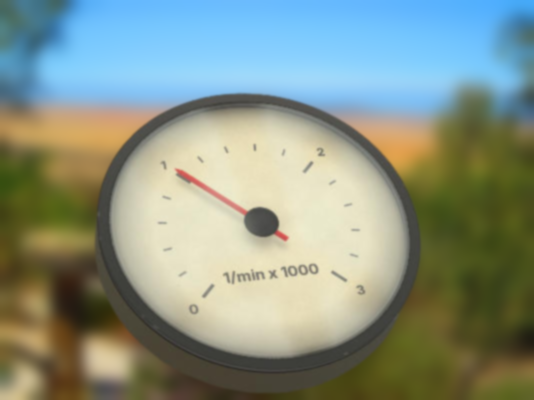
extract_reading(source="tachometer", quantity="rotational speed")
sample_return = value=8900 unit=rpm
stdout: value=1000 unit=rpm
